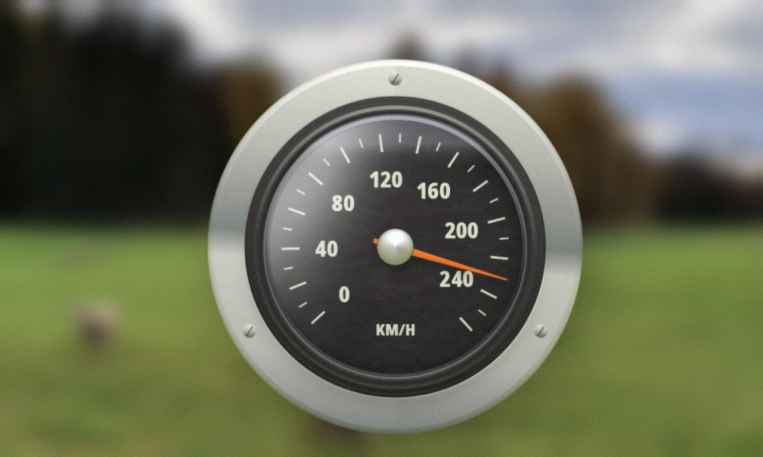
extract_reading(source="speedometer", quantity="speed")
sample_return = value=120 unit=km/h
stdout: value=230 unit=km/h
